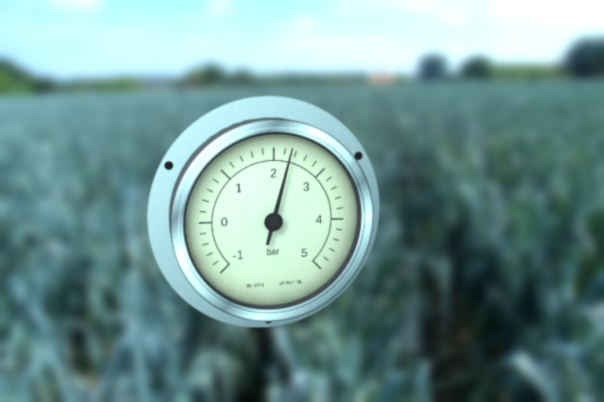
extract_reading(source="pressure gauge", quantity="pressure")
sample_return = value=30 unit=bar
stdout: value=2.3 unit=bar
